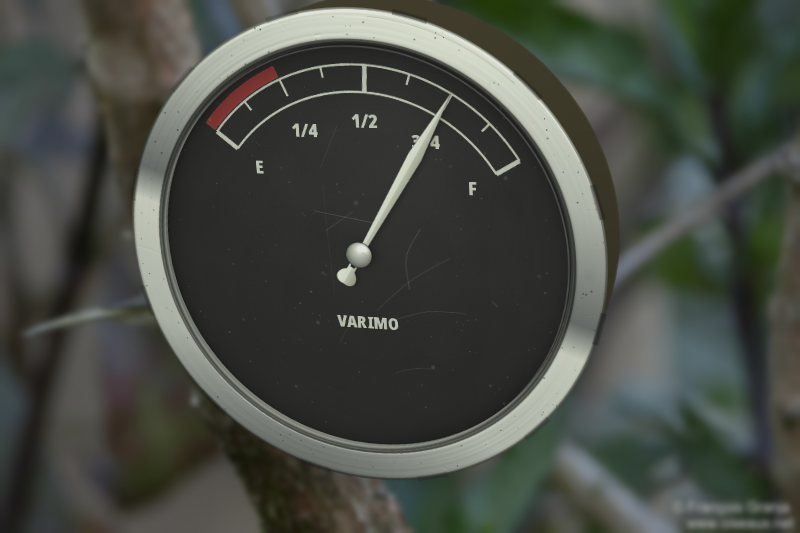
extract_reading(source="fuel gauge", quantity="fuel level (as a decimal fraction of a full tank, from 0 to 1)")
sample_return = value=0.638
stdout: value=0.75
